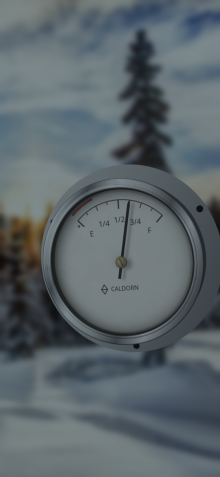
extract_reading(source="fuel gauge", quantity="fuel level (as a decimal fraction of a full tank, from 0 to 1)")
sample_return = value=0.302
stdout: value=0.625
